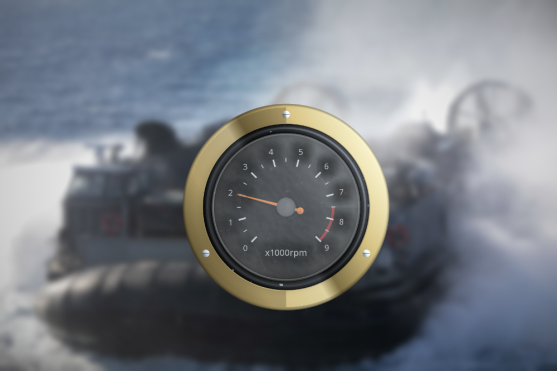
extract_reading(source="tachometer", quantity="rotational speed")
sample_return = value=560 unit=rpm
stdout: value=2000 unit=rpm
